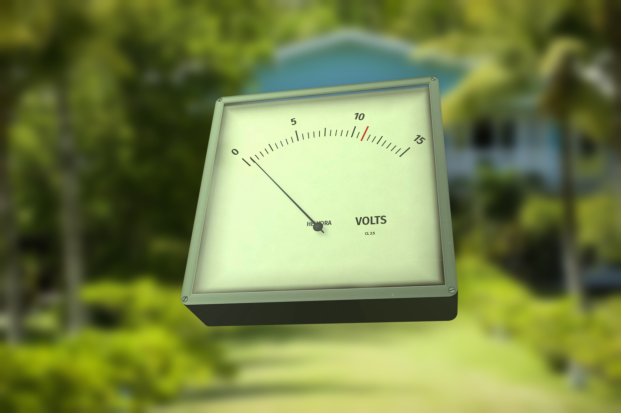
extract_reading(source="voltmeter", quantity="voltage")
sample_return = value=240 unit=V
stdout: value=0.5 unit=V
